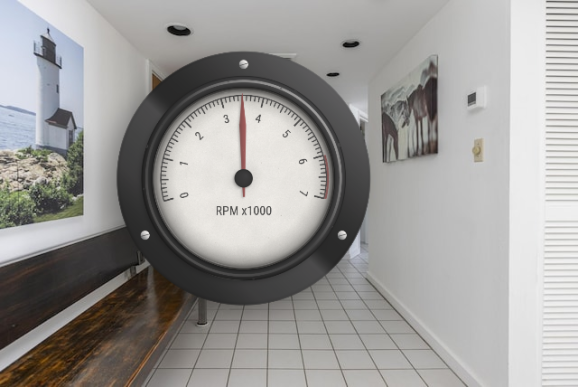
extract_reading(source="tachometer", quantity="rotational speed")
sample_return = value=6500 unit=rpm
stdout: value=3500 unit=rpm
